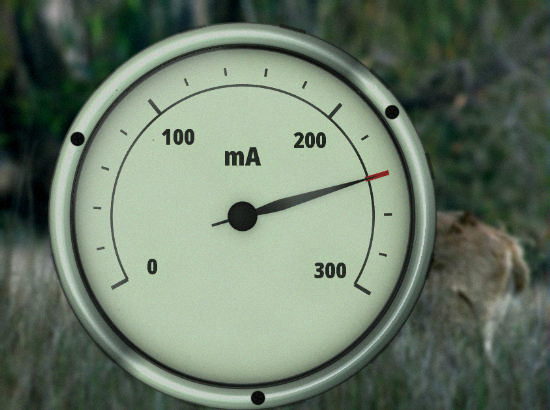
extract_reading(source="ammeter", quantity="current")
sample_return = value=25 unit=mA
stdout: value=240 unit=mA
